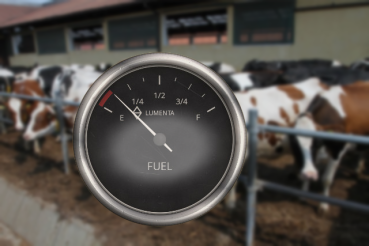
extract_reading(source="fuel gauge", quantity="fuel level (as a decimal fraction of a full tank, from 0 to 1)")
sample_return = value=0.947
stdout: value=0.125
